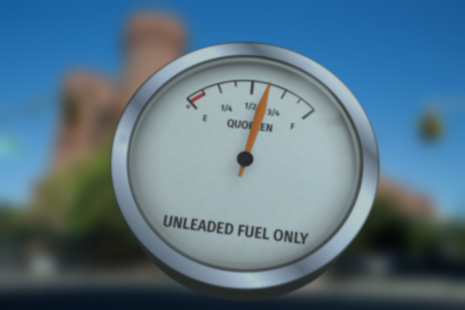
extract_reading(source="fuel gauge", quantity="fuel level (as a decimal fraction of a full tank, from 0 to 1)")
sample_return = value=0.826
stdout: value=0.625
